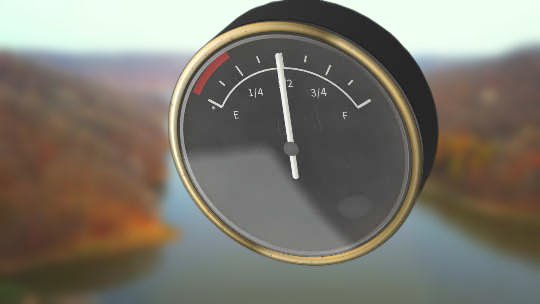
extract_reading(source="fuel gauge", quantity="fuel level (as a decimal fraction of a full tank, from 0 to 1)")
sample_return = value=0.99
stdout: value=0.5
